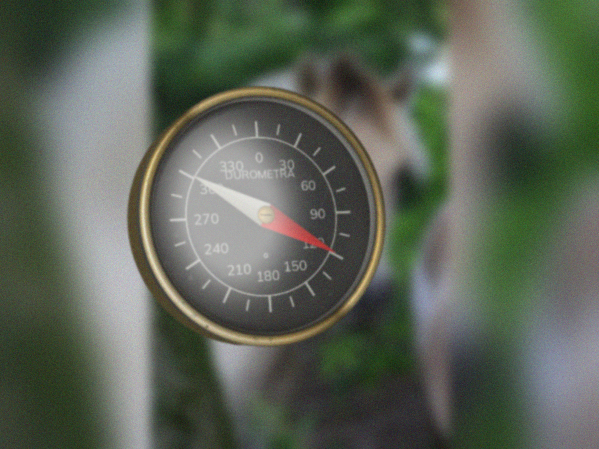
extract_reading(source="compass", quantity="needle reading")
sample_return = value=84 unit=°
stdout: value=120 unit=°
